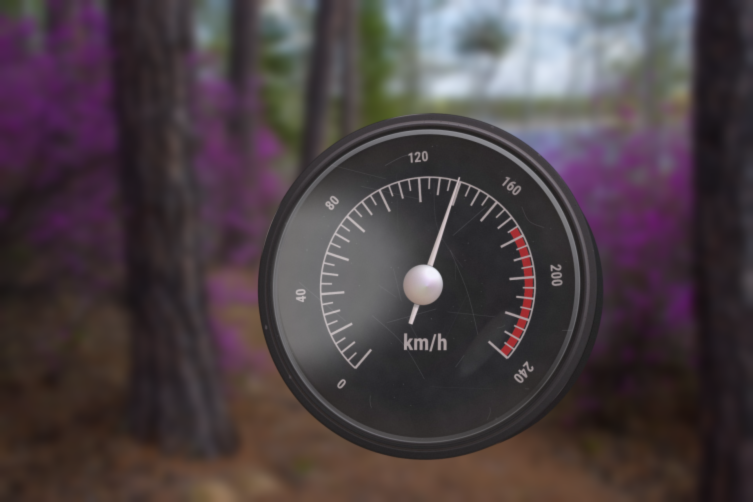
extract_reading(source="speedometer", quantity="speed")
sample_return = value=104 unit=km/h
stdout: value=140 unit=km/h
